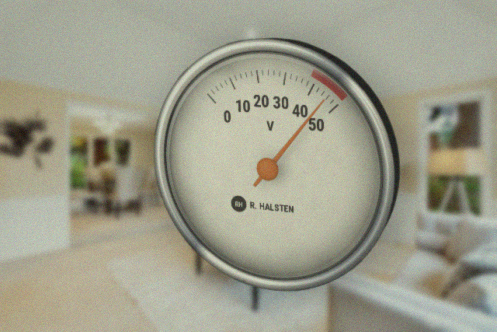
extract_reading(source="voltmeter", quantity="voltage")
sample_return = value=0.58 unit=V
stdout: value=46 unit=V
